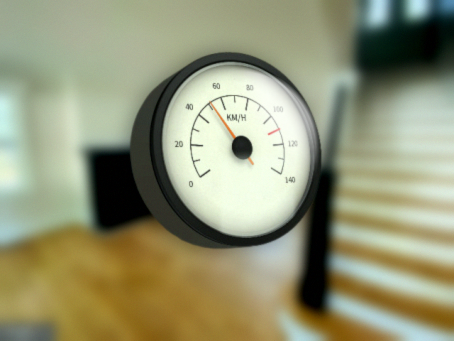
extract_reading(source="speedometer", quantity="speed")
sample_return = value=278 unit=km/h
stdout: value=50 unit=km/h
